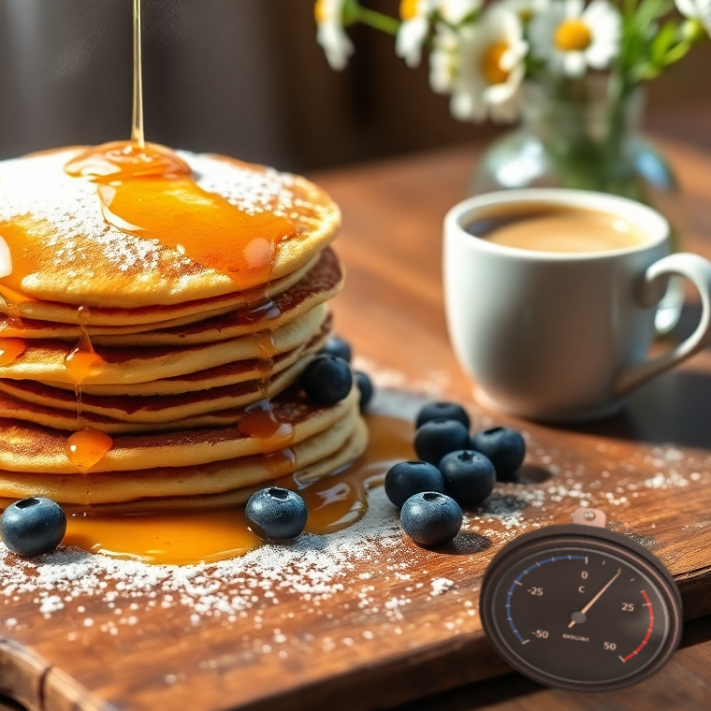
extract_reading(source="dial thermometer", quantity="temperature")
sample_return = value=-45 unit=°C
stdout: value=10 unit=°C
